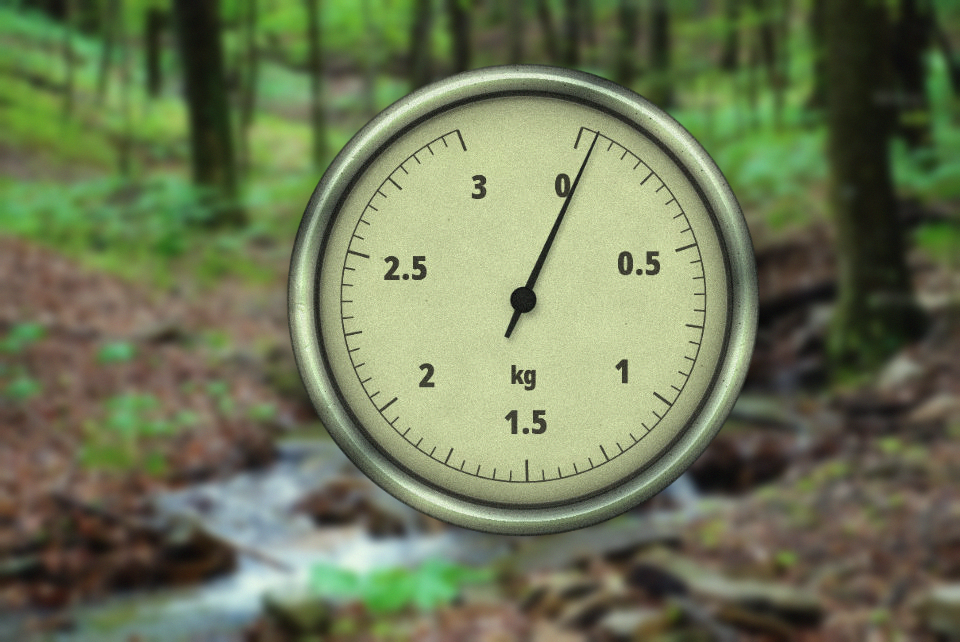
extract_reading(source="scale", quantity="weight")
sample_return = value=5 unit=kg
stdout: value=0.05 unit=kg
